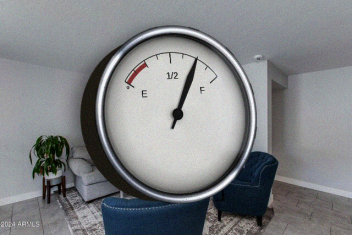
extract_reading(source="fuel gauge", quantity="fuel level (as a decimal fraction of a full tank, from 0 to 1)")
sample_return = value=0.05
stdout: value=0.75
